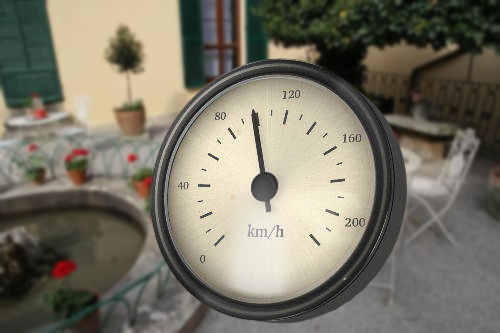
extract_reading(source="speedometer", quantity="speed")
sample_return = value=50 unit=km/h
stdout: value=100 unit=km/h
